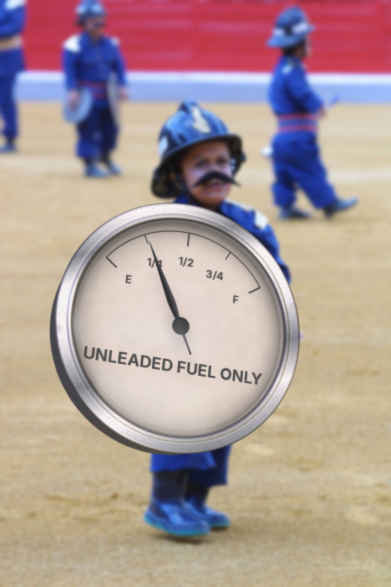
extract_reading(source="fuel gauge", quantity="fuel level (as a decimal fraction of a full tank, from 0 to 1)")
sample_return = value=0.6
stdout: value=0.25
